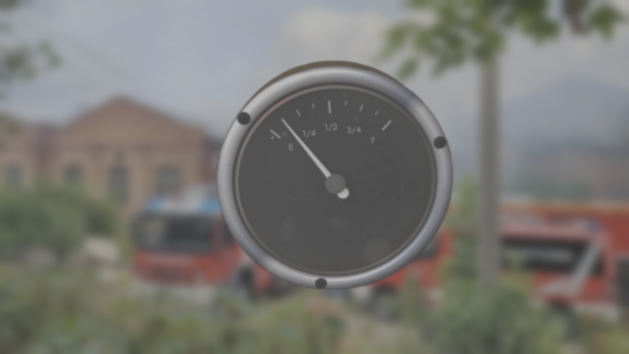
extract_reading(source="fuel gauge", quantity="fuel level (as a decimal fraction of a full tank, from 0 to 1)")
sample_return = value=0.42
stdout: value=0.125
